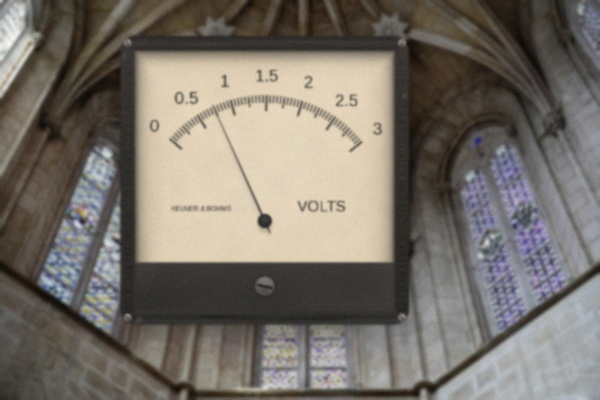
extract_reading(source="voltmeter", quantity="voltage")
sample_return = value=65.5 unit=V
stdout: value=0.75 unit=V
